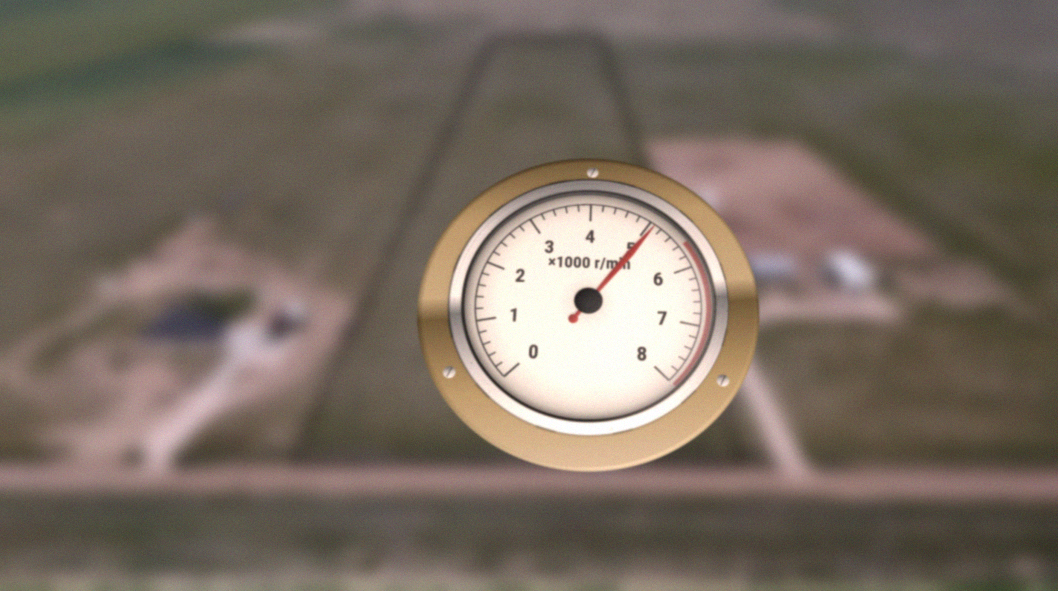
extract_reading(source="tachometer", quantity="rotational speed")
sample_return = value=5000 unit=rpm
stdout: value=5100 unit=rpm
